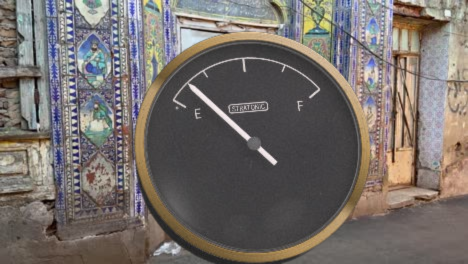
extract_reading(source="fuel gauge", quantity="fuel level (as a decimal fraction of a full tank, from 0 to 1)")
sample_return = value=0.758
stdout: value=0.125
